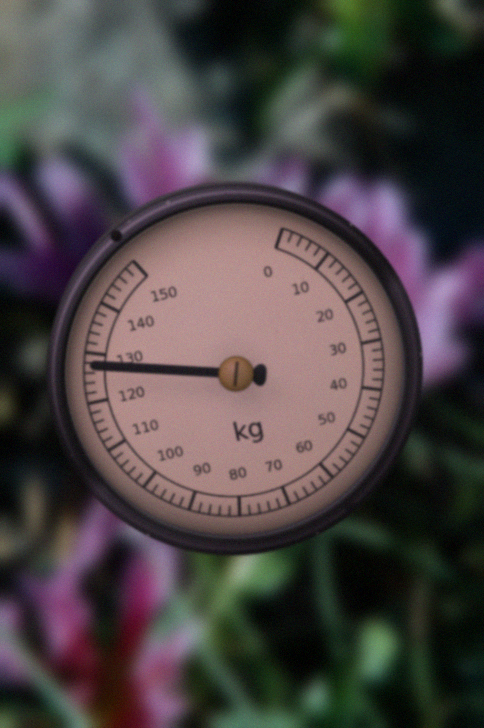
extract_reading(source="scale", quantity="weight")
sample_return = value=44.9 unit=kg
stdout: value=128 unit=kg
